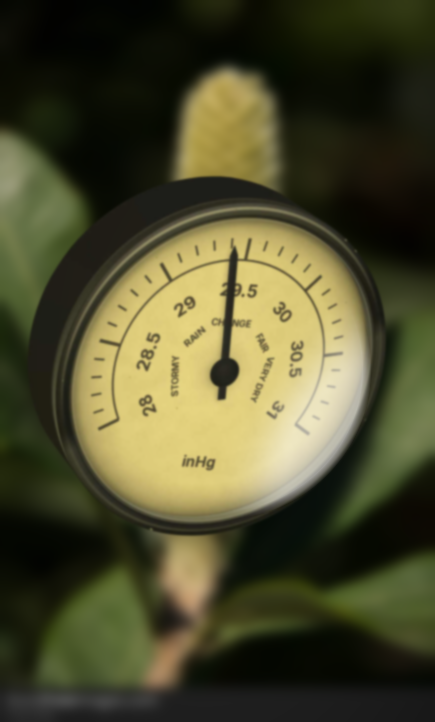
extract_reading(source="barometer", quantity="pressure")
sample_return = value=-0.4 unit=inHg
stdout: value=29.4 unit=inHg
